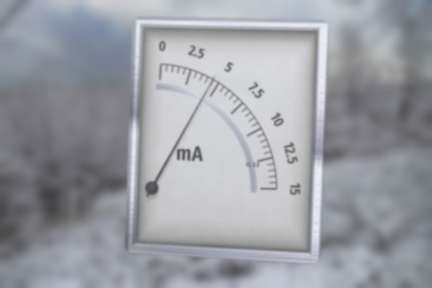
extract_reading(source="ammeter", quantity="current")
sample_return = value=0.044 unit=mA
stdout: value=4.5 unit=mA
